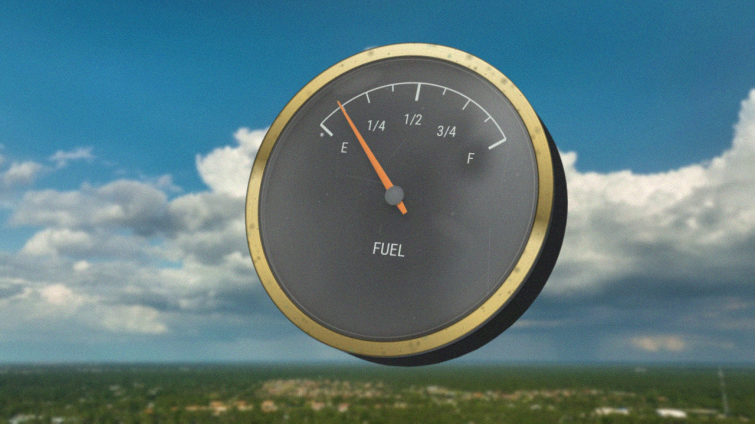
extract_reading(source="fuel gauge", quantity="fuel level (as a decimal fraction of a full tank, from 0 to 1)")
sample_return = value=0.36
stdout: value=0.125
